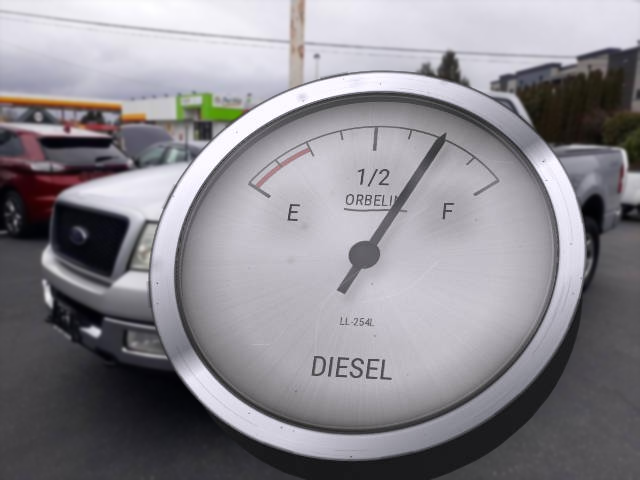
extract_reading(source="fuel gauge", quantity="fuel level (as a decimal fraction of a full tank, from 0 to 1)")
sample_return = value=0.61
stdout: value=0.75
